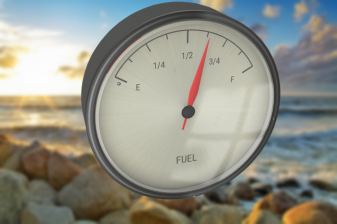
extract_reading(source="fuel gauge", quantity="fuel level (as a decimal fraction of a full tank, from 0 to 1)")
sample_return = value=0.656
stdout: value=0.625
